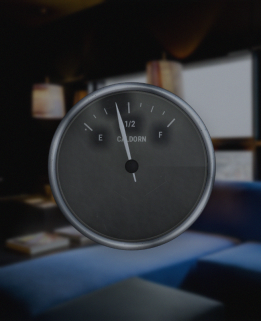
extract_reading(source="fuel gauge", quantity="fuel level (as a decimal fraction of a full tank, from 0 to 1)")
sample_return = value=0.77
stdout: value=0.375
